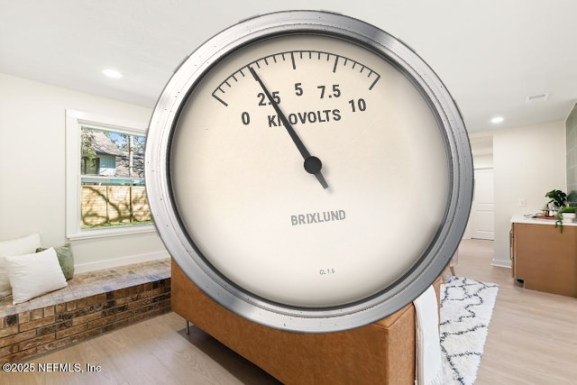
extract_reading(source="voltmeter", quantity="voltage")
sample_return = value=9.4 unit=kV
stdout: value=2.5 unit=kV
